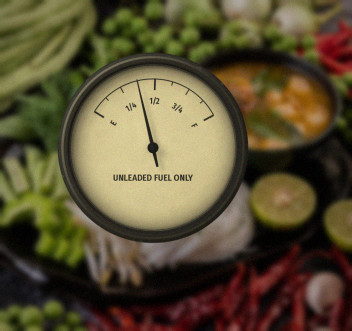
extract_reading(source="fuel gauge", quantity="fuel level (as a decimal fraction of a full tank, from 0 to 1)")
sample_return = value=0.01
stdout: value=0.375
